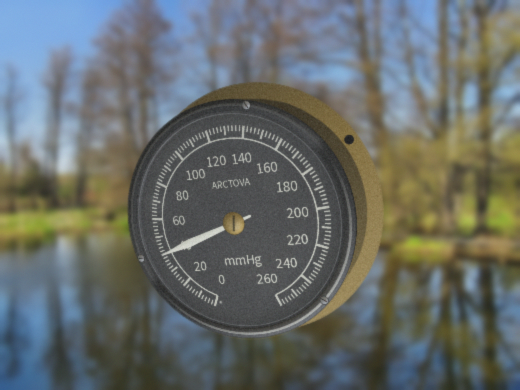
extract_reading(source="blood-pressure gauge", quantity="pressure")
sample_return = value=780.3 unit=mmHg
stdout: value=40 unit=mmHg
